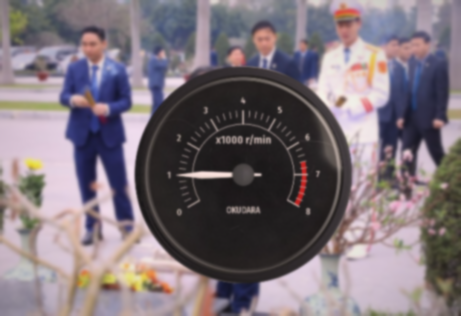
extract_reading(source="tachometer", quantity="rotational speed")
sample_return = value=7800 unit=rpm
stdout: value=1000 unit=rpm
